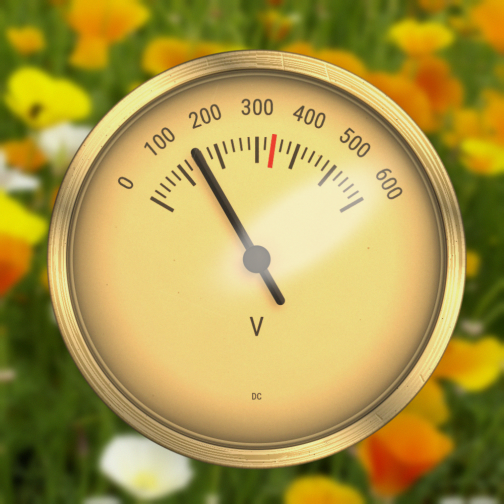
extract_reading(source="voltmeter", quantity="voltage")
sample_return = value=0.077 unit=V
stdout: value=150 unit=V
